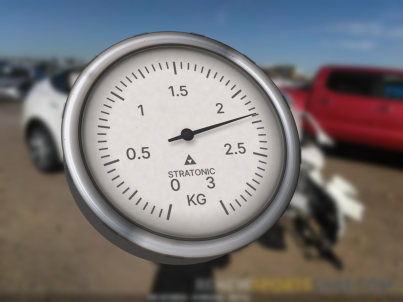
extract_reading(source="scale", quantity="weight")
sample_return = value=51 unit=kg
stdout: value=2.2 unit=kg
